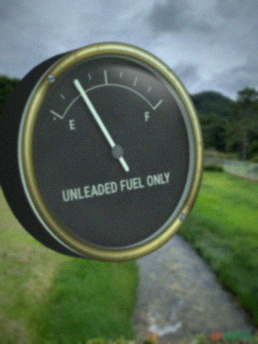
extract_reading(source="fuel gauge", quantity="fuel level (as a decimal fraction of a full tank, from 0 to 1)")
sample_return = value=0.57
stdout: value=0.25
